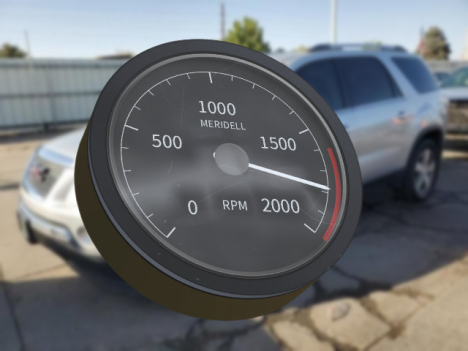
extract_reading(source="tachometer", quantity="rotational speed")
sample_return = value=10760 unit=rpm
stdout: value=1800 unit=rpm
